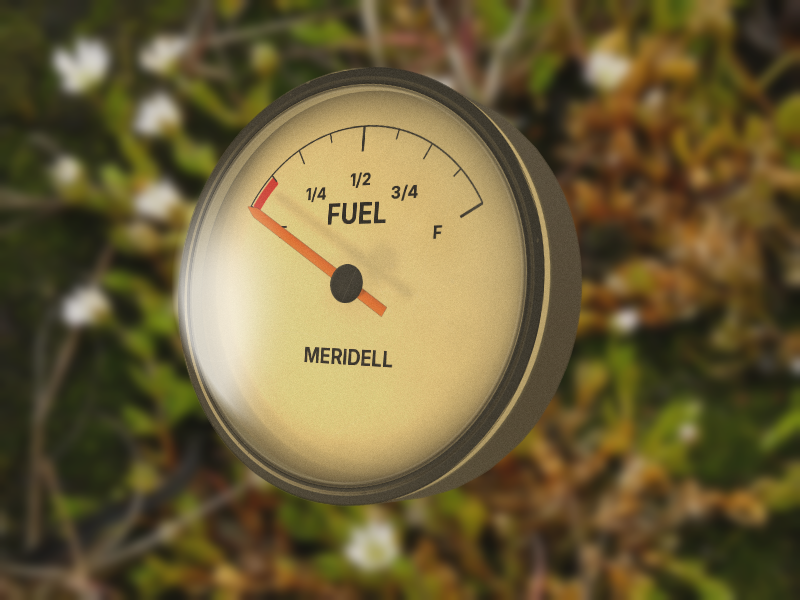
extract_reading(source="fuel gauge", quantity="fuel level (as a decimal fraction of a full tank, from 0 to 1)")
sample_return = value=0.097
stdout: value=0
